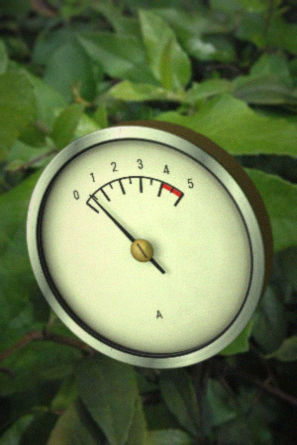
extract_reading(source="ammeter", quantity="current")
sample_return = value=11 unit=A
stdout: value=0.5 unit=A
